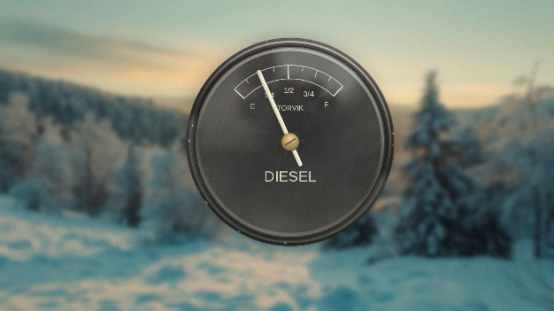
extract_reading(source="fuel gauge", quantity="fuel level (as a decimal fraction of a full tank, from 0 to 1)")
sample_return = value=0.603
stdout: value=0.25
